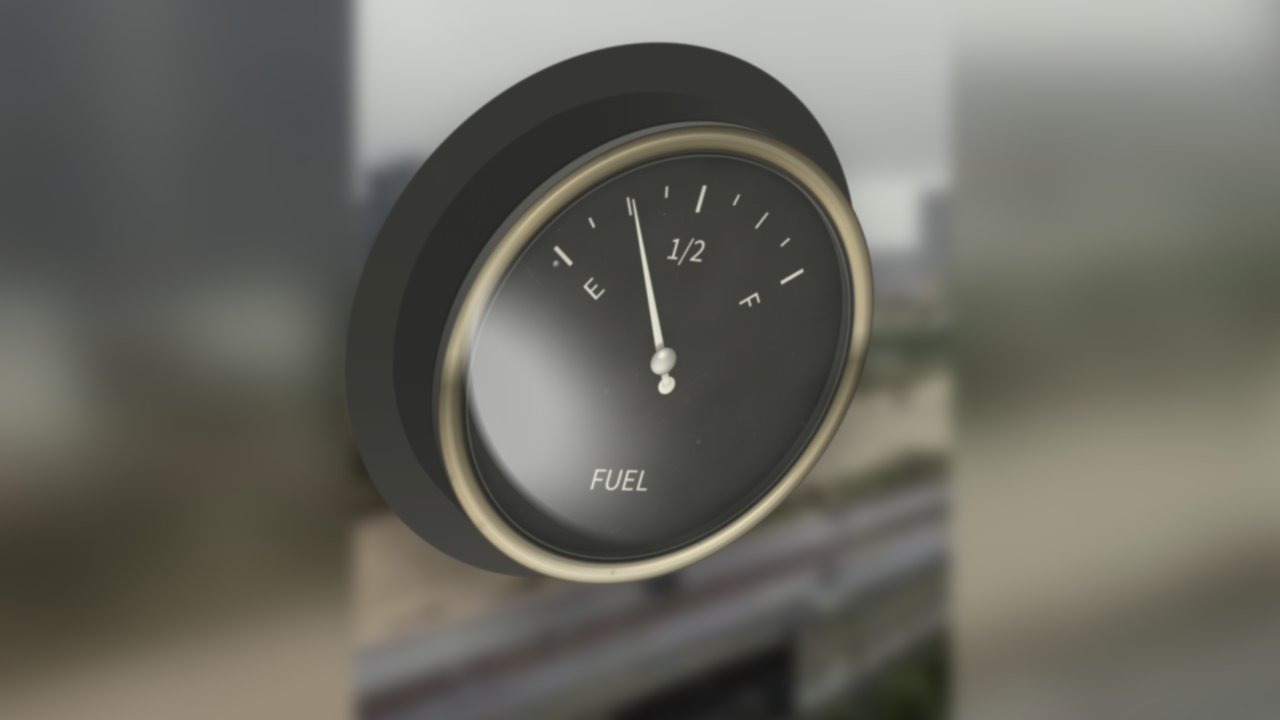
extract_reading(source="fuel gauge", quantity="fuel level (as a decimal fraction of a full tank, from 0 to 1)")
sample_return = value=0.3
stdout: value=0.25
